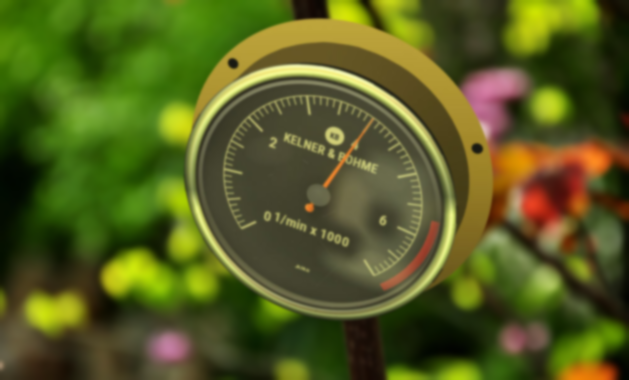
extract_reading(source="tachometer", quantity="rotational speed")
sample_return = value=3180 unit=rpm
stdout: value=4000 unit=rpm
